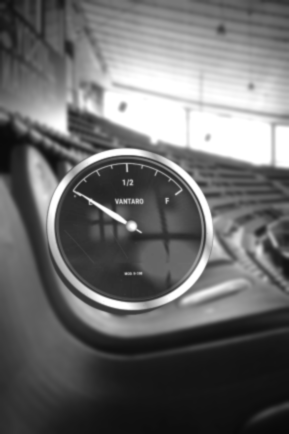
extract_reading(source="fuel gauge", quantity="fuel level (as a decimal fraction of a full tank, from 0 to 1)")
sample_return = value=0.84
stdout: value=0
